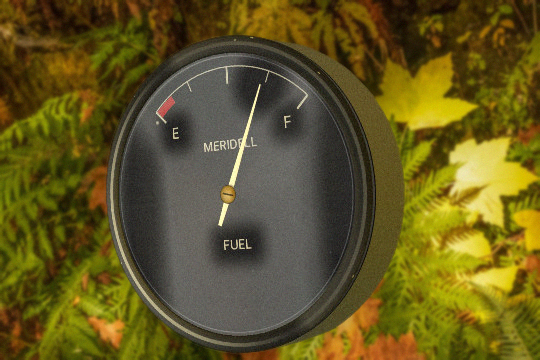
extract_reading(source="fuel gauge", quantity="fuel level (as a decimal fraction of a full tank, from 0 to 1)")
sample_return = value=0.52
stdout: value=0.75
